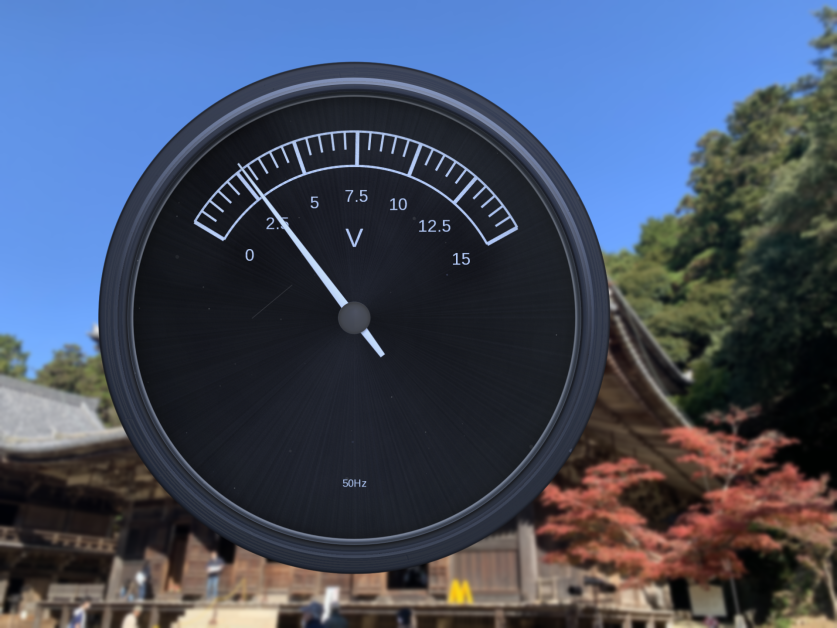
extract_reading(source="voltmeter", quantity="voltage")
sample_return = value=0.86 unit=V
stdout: value=2.75 unit=V
